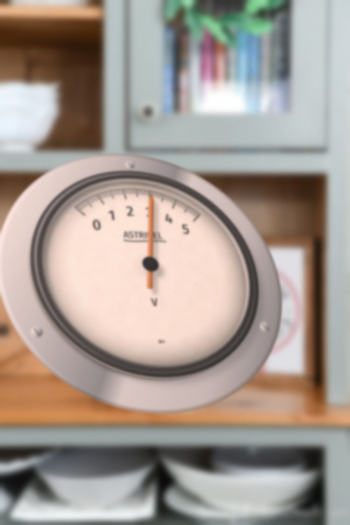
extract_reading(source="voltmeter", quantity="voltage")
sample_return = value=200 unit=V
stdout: value=3 unit=V
